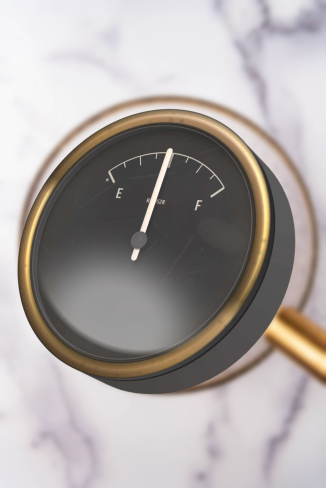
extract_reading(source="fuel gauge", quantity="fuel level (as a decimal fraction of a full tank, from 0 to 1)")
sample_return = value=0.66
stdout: value=0.5
